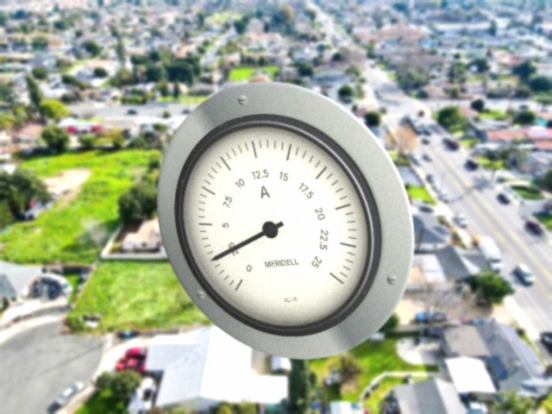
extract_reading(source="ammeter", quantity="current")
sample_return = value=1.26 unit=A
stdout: value=2.5 unit=A
